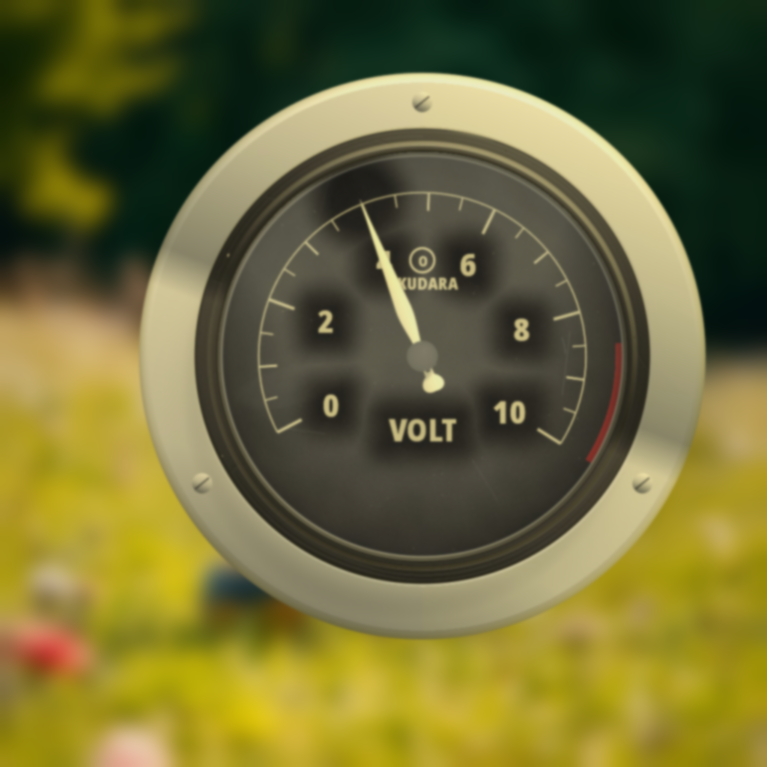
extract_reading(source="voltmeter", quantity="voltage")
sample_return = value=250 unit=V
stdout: value=4 unit=V
